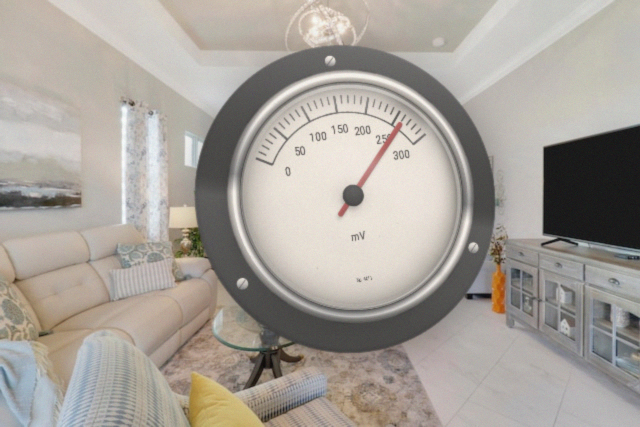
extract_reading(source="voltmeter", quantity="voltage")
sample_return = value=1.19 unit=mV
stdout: value=260 unit=mV
